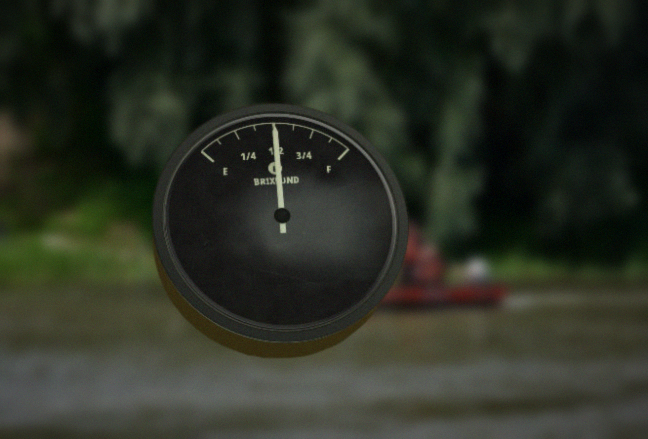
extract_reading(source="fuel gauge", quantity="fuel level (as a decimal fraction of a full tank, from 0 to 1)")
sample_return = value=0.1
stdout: value=0.5
